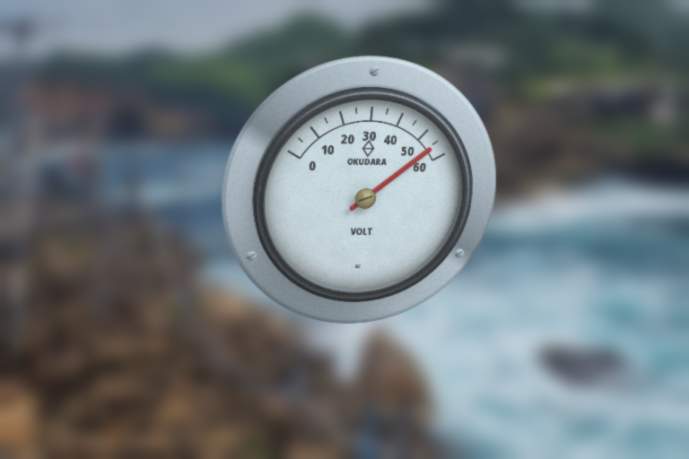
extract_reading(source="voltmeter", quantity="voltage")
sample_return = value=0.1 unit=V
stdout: value=55 unit=V
